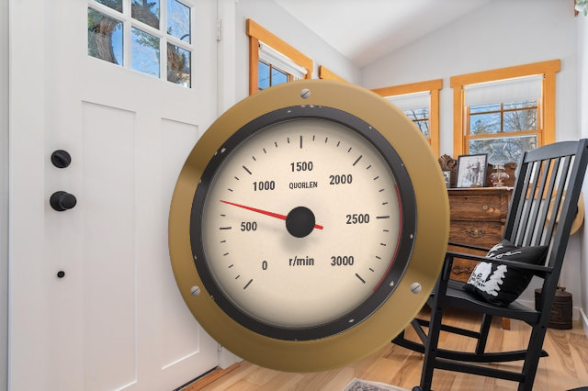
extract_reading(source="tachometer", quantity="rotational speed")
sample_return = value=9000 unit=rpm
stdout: value=700 unit=rpm
